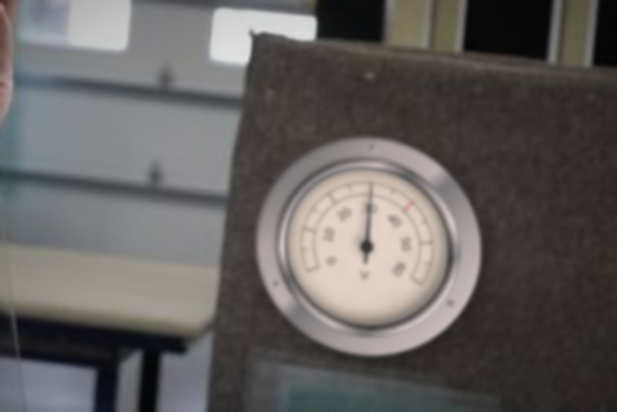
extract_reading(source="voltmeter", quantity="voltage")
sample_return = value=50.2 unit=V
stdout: value=30 unit=V
